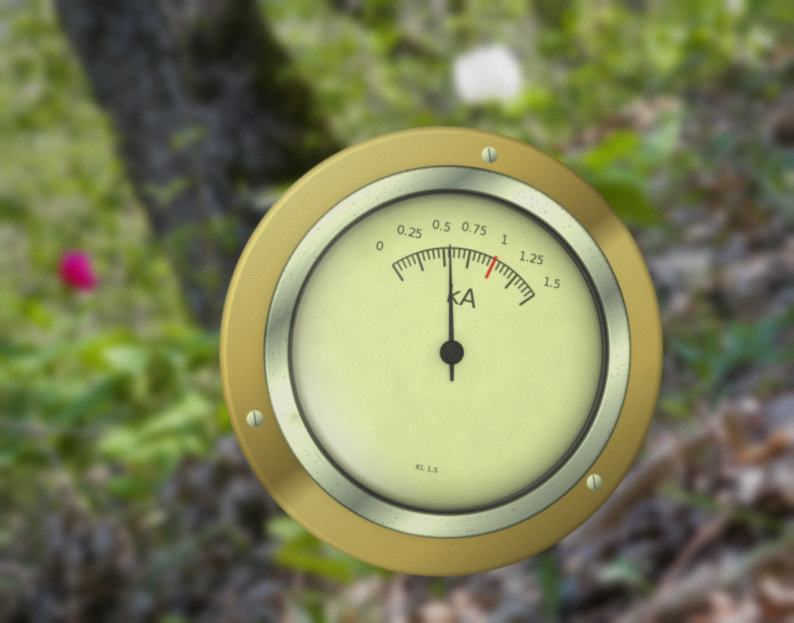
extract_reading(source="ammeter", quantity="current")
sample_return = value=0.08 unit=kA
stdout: value=0.55 unit=kA
